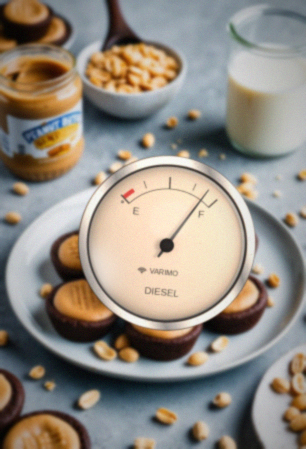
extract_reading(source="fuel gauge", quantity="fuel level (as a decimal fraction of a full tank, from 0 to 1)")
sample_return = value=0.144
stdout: value=0.875
